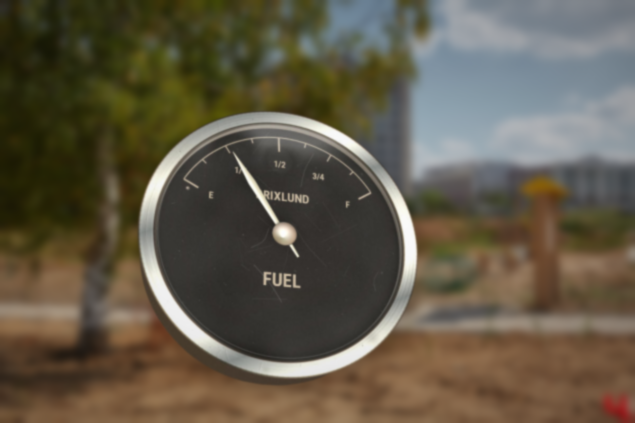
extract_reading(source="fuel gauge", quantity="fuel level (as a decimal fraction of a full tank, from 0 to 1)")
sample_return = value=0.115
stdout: value=0.25
